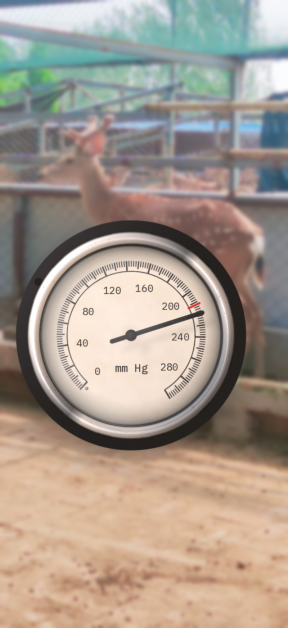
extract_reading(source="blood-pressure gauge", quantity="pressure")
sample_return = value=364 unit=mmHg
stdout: value=220 unit=mmHg
